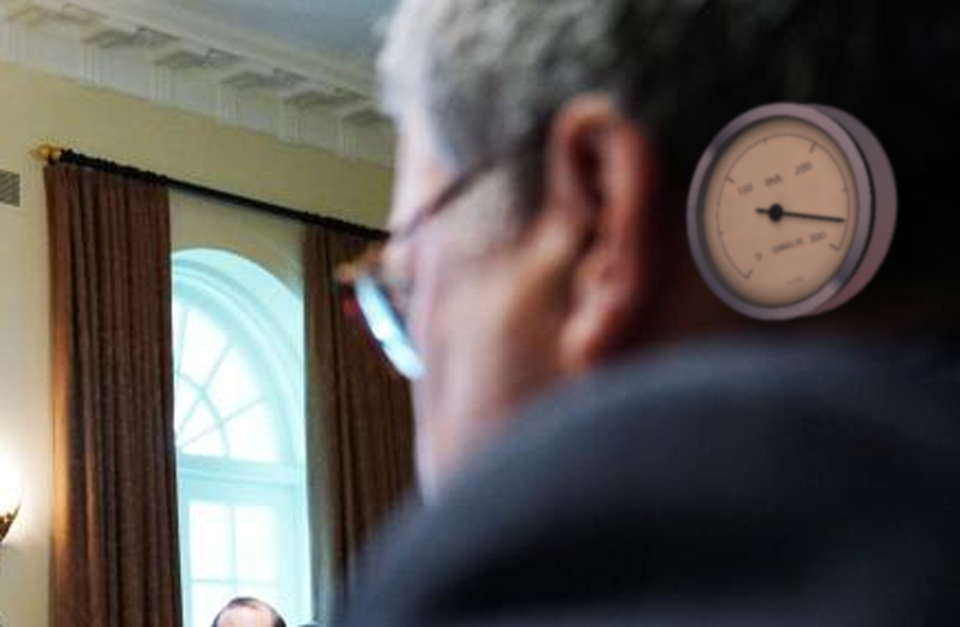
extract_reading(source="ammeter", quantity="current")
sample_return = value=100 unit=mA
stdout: value=275 unit=mA
